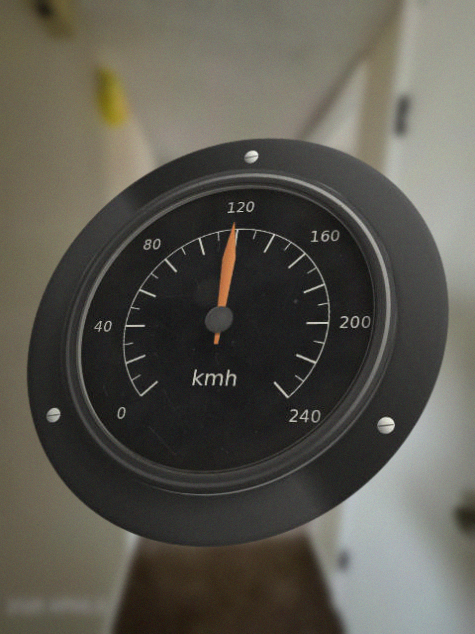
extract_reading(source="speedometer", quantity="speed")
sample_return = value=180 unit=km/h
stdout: value=120 unit=km/h
